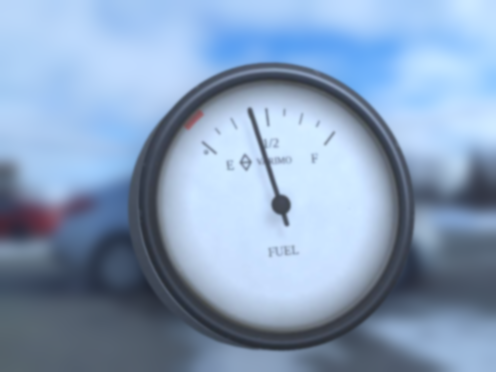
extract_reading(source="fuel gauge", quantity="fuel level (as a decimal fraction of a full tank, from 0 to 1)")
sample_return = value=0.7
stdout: value=0.375
